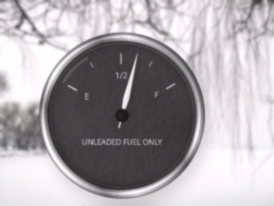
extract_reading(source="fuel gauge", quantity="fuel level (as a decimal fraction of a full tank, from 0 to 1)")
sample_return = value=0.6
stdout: value=0.625
